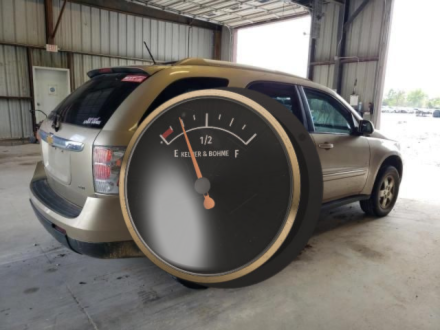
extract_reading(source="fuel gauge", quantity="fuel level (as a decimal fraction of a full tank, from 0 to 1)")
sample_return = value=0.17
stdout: value=0.25
